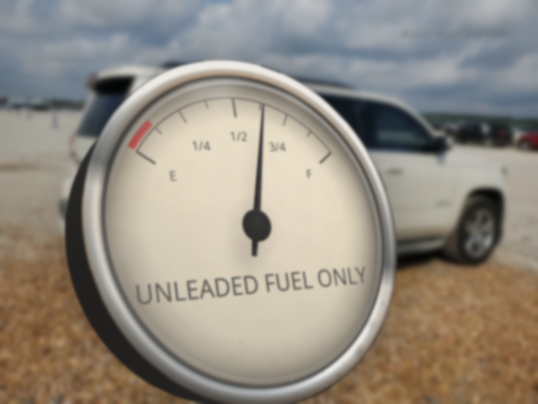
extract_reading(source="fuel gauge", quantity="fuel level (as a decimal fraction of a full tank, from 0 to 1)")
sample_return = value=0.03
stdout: value=0.625
